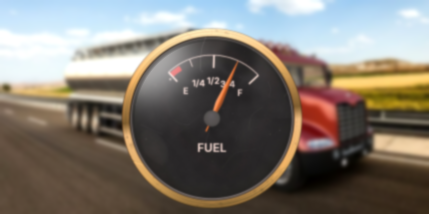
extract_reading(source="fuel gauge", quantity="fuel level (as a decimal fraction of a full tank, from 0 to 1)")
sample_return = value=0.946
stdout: value=0.75
